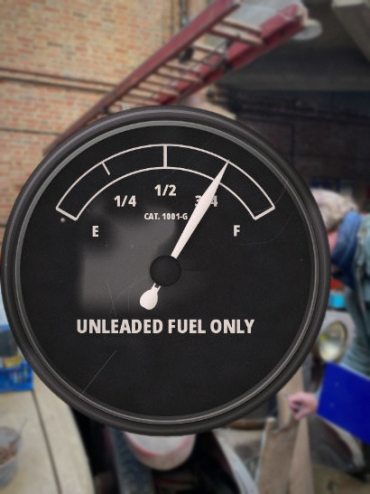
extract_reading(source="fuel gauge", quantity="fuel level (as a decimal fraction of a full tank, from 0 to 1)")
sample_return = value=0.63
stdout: value=0.75
